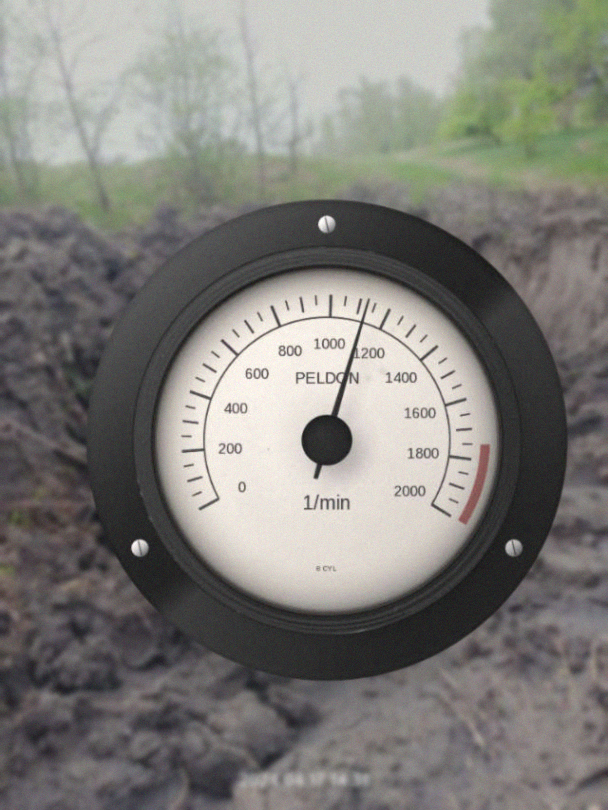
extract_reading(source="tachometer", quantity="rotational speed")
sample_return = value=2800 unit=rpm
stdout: value=1125 unit=rpm
